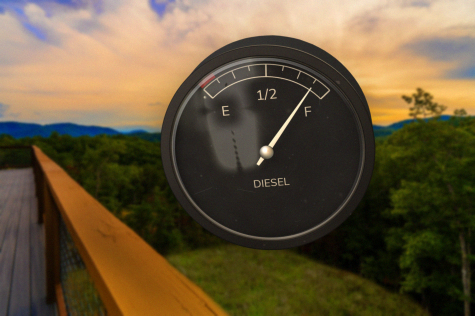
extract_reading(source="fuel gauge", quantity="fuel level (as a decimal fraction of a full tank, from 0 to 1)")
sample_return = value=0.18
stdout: value=0.875
